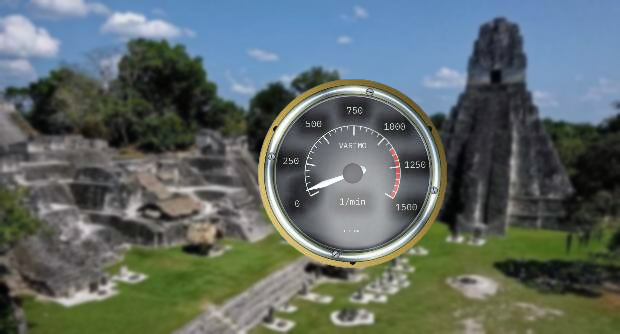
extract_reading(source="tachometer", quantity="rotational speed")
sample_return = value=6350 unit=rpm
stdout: value=50 unit=rpm
